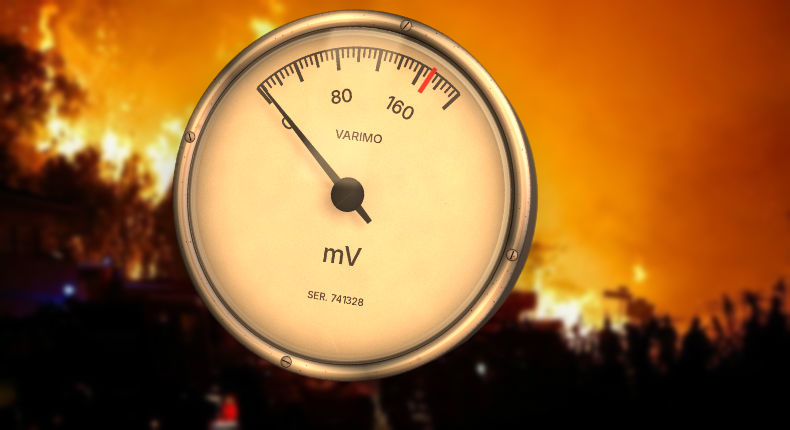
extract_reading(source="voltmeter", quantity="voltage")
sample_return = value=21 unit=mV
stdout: value=5 unit=mV
